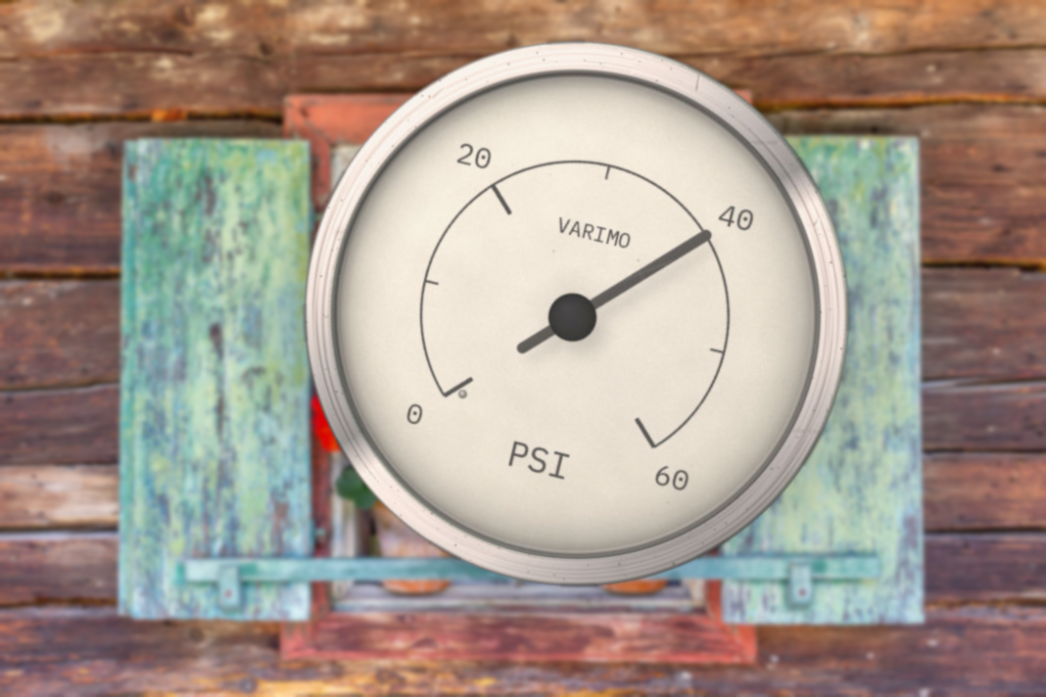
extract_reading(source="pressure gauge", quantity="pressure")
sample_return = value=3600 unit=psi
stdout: value=40 unit=psi
